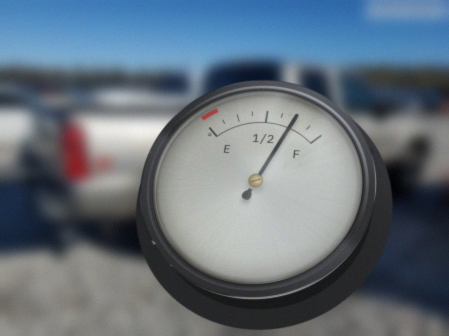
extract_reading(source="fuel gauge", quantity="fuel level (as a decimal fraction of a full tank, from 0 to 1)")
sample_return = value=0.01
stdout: value=0.75
